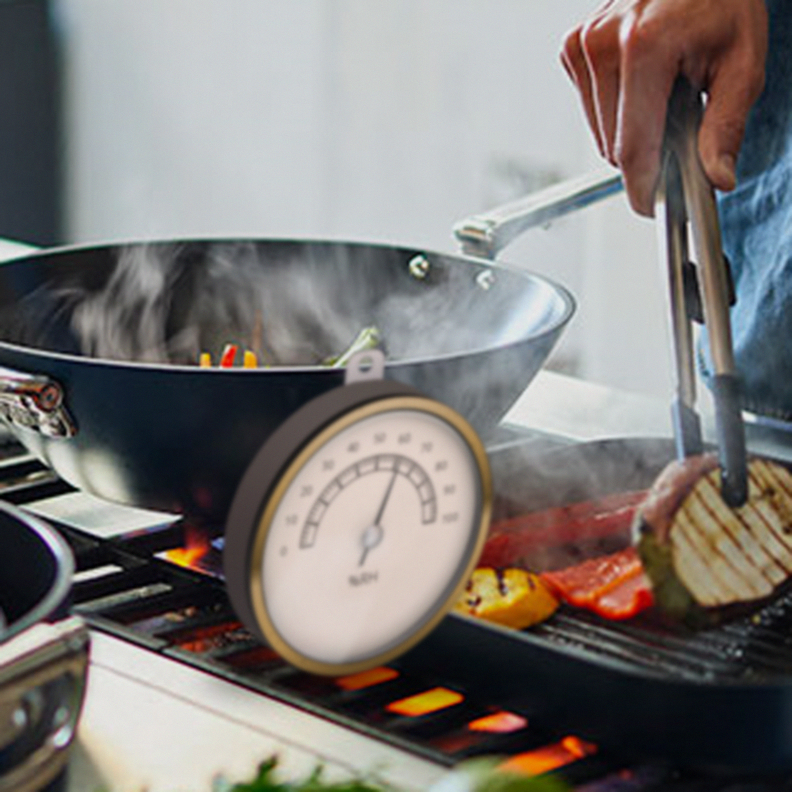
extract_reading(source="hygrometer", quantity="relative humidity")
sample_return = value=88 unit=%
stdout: value=60 unit=%
